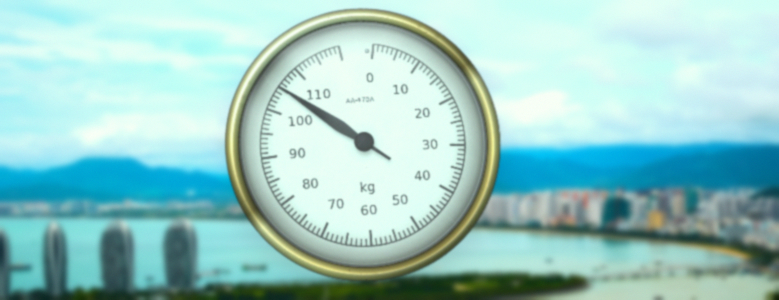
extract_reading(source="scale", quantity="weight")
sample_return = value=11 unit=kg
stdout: value=105 unit=kg
